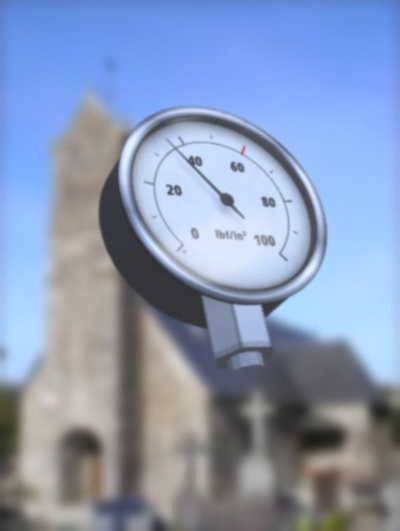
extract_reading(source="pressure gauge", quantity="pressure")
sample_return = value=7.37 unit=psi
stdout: value=35 unit=psi
